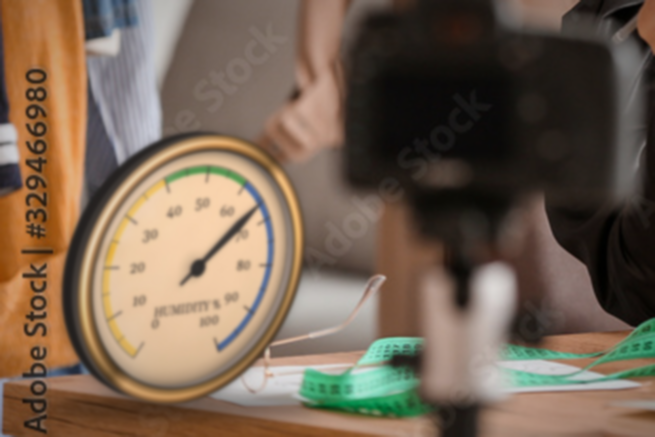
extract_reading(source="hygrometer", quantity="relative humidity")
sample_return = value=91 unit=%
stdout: value=65 unit=%
